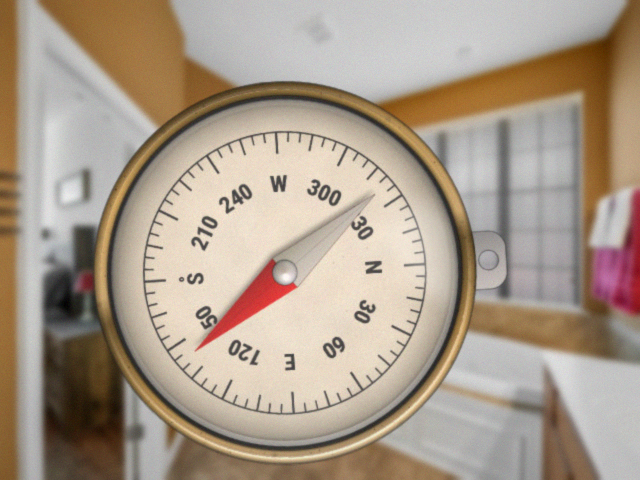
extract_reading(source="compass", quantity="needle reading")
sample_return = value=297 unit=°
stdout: value=142.5 unit=°
